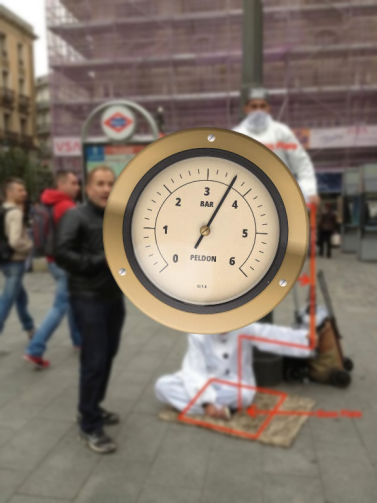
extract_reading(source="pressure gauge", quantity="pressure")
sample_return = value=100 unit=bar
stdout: value=3.6 unit=bar
